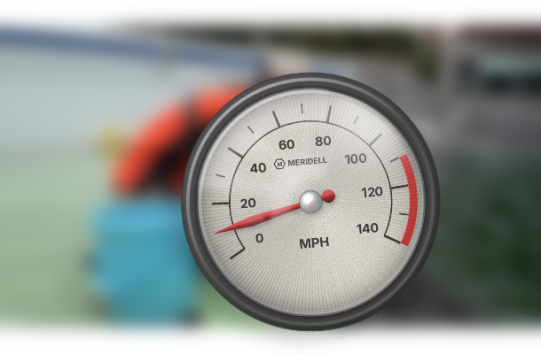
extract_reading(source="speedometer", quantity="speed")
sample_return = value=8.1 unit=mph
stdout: value=10 unit=mph
